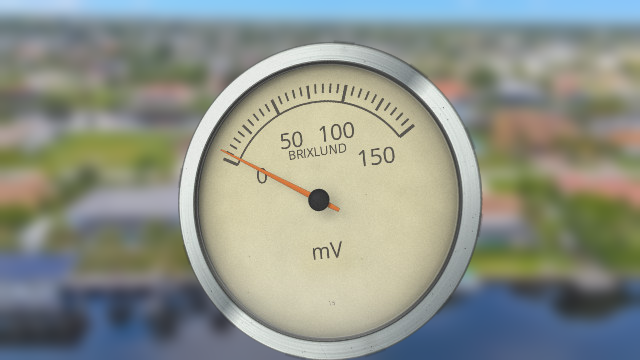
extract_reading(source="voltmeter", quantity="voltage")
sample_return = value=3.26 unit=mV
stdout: value=5 unit=mV
